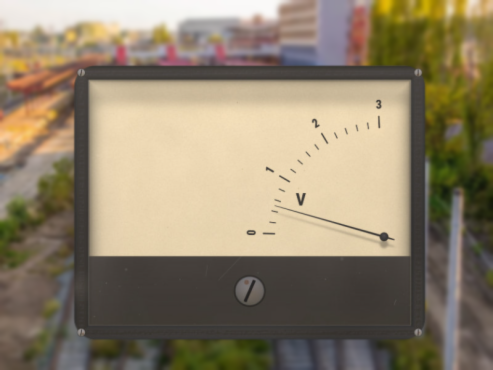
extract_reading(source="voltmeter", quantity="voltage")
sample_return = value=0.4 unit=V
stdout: value=0.5 unit=V
